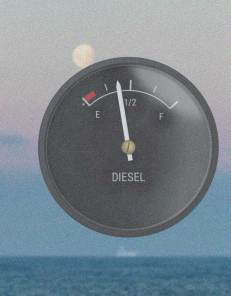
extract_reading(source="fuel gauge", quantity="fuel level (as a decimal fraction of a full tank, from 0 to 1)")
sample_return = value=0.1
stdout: value=0.375
